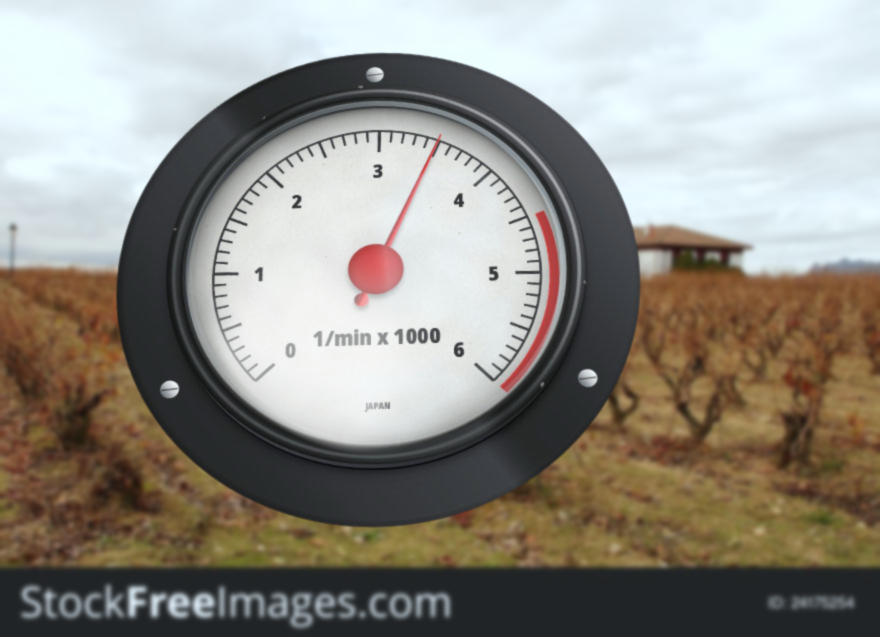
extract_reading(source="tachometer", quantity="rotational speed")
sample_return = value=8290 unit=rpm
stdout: value=3500 unit=rpm
